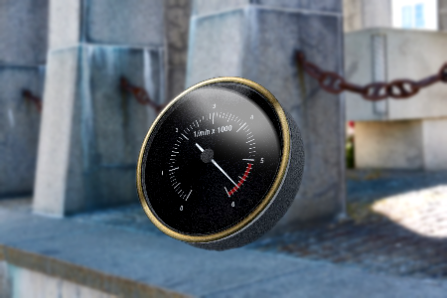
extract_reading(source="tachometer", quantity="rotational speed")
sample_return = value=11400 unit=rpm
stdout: value=5700 unit=rpm
